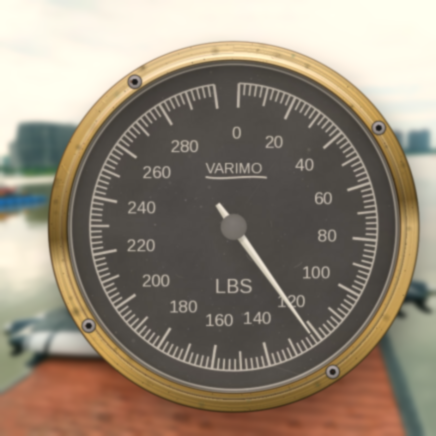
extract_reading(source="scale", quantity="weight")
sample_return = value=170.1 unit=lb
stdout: value=122 unit=lb
